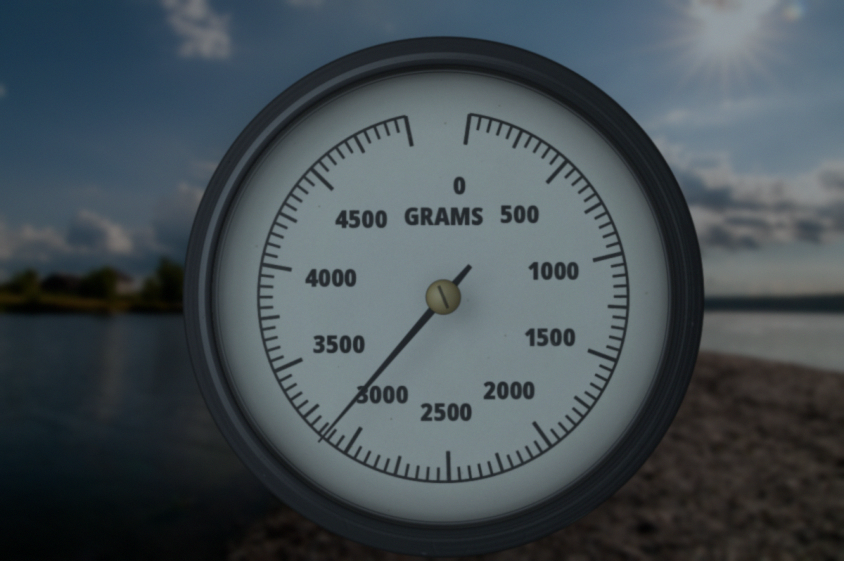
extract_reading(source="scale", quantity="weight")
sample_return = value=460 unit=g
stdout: value=3125 unit=g
